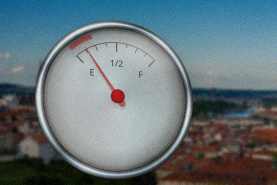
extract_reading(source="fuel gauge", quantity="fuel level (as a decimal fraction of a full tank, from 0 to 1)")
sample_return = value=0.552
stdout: value=0.125
